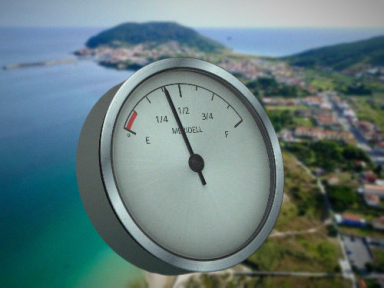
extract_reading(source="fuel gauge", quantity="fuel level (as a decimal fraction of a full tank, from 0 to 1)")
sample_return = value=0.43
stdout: value=0.375
